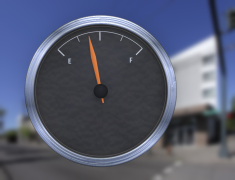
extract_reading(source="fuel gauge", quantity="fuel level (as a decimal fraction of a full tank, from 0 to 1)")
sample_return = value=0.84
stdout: value=0.375
